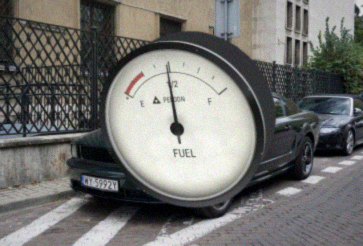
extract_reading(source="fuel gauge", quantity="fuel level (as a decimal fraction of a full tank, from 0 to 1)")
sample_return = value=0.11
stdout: value=0.5
